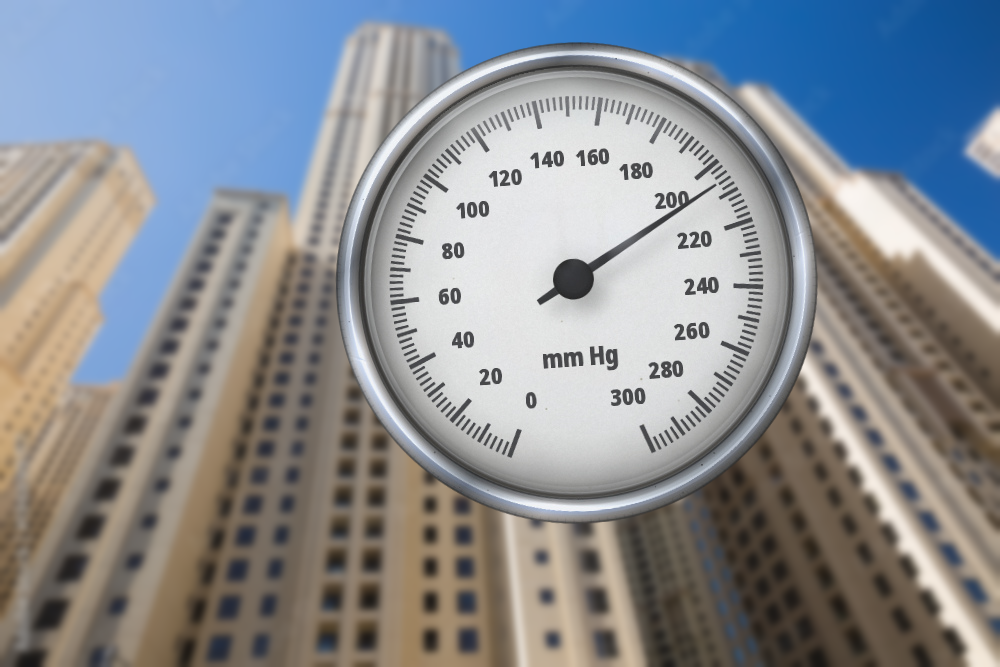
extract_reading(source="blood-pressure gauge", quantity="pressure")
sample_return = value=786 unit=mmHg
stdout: value=206 unit=mmHg
